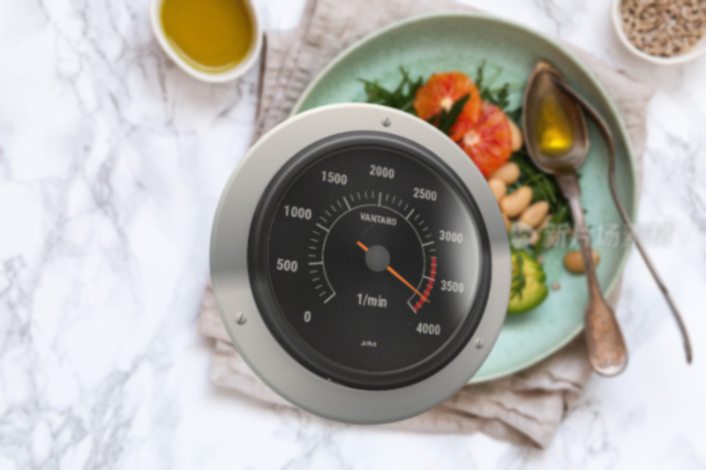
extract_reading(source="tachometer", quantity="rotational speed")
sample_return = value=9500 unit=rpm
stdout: value=3800 unit=rpm
